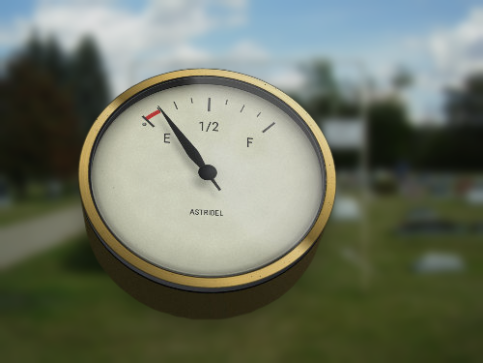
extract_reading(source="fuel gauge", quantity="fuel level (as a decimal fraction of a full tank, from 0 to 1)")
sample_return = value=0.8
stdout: value=0.125
